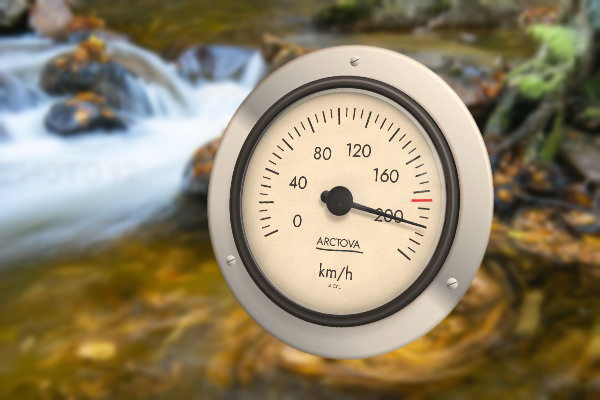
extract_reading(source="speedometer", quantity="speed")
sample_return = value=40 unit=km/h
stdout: value=200 unit=km/h
